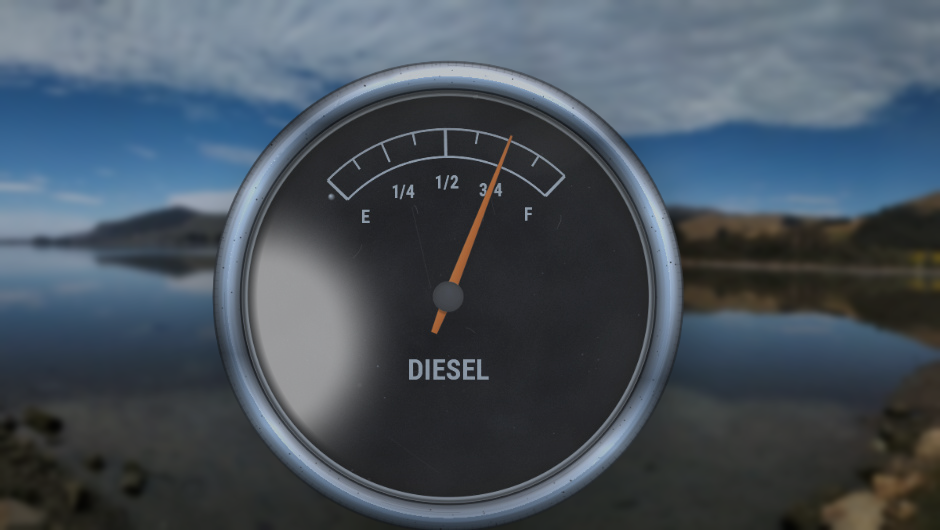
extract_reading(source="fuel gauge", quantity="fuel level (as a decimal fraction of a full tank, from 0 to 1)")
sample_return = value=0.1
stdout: value=0.75
